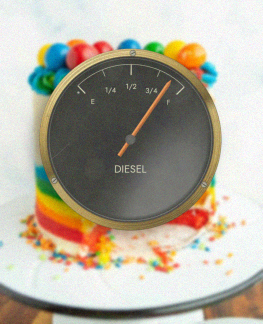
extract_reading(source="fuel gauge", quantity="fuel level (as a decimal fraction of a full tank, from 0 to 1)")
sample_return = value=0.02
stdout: value=0.875
